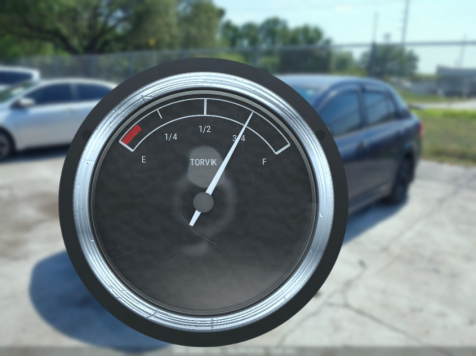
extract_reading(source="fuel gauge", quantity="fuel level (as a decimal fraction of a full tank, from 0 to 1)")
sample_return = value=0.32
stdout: value=0.75
